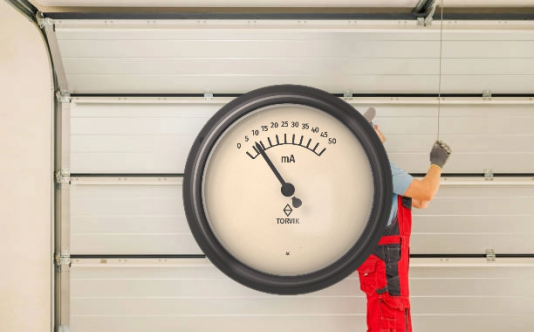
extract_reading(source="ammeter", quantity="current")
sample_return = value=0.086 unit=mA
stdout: value=7.5 unit=mA
